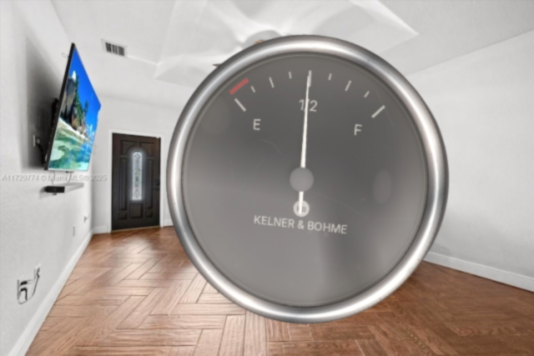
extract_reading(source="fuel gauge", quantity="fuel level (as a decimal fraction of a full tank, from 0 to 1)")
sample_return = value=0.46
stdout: value=0.5
